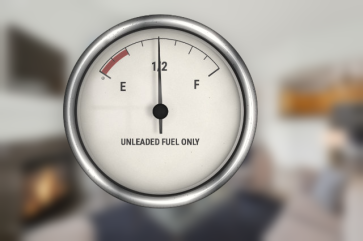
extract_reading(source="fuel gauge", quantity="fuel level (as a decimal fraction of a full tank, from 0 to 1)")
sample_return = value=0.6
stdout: value=0.5
